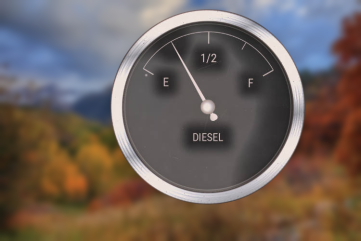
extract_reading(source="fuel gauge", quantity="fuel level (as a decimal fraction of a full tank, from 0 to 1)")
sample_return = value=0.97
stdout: value=0.25
